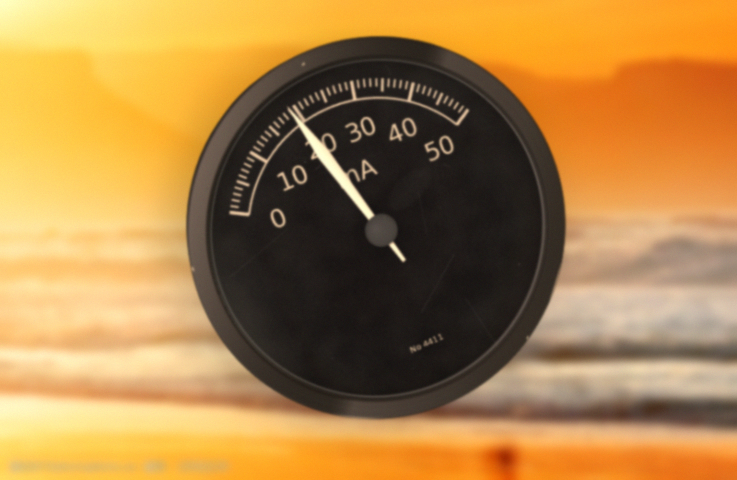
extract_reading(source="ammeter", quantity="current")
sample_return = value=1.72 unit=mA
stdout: value=19 unit=mA
